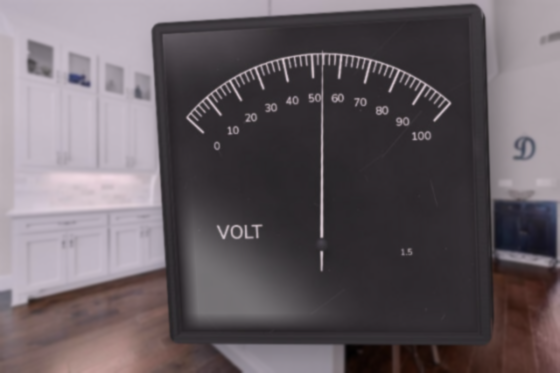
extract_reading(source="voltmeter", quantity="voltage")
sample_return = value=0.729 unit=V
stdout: value=54 unit=V
